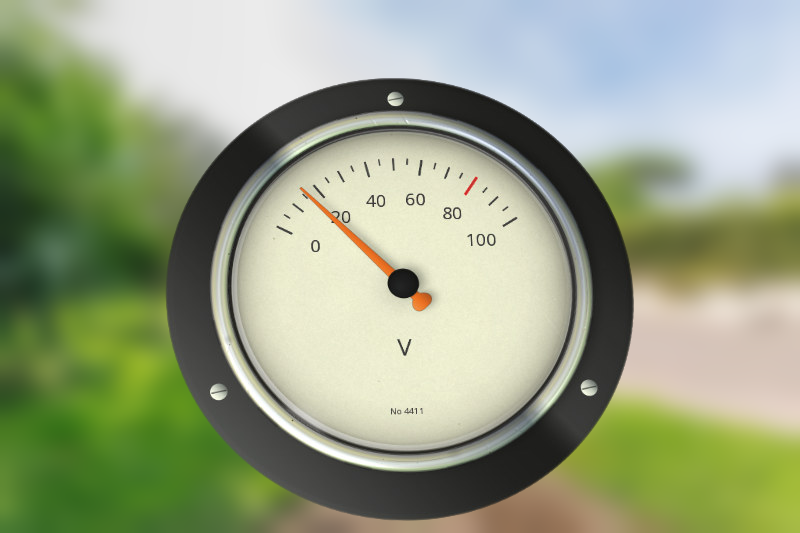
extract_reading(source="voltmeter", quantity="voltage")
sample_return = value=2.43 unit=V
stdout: value=15 unit=V
